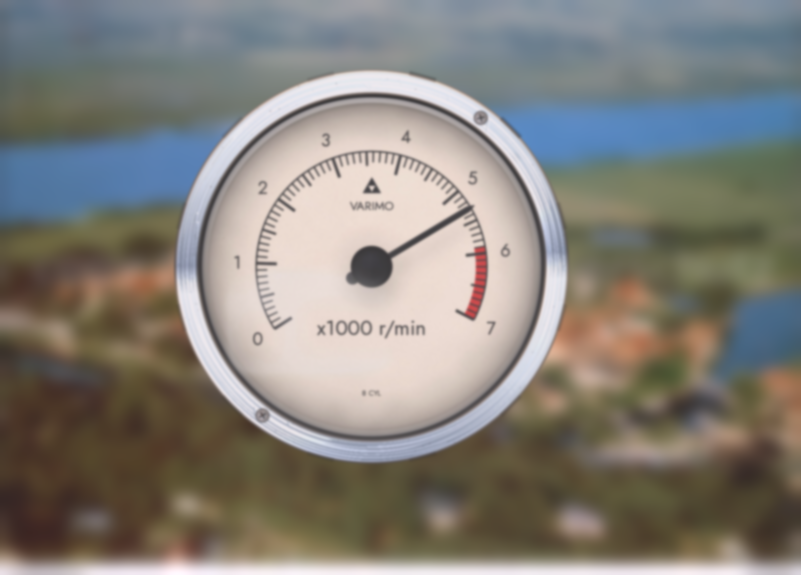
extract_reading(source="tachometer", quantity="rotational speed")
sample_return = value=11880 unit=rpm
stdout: value=5300 unit=rpm
